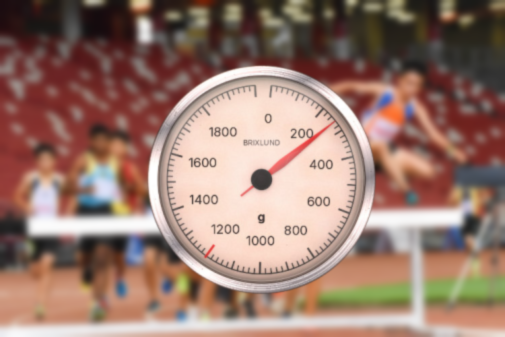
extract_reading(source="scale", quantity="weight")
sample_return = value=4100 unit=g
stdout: value=260 unit=g
